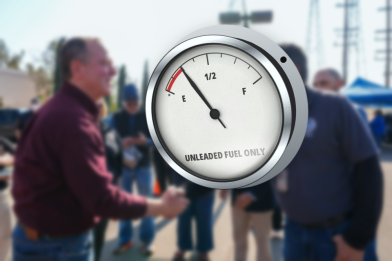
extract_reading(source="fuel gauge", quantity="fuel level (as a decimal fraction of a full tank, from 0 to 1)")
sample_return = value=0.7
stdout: value=0.25
